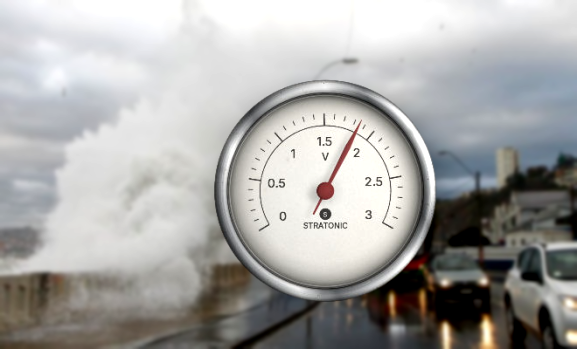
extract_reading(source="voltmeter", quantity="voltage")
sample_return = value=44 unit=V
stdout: value=1.85 unit=V
